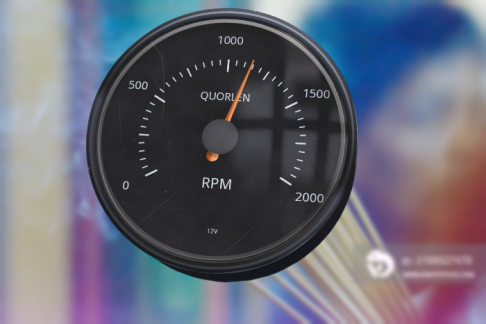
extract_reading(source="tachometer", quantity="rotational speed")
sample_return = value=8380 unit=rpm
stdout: value=1150 unit=rpm
